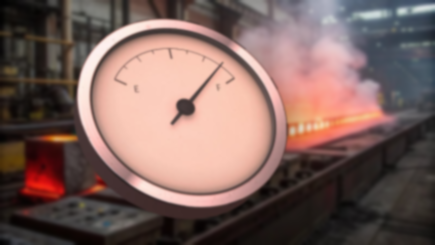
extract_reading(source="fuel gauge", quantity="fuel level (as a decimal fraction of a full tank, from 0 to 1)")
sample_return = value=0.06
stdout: value=0.875
